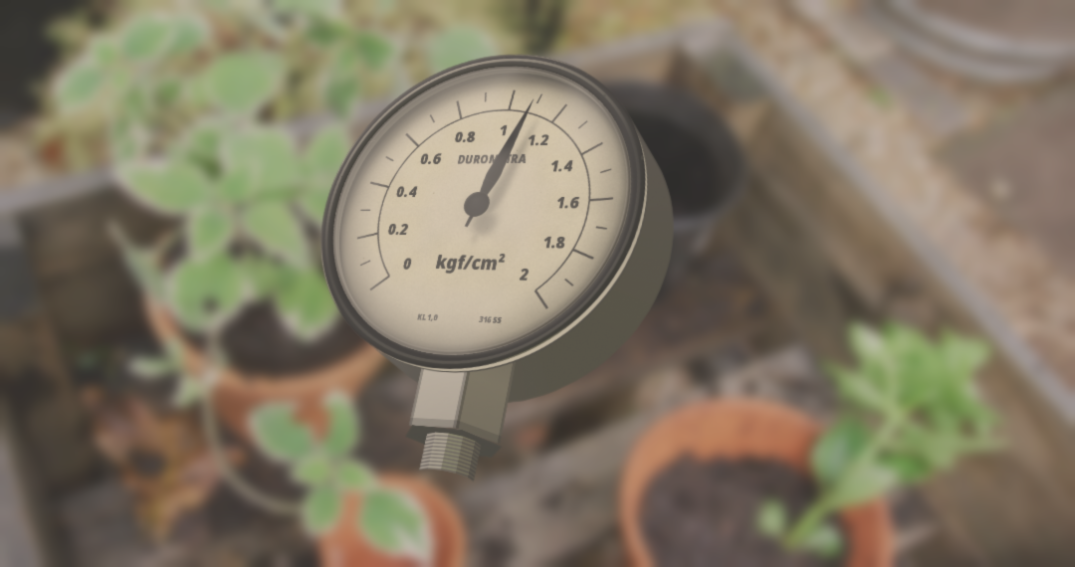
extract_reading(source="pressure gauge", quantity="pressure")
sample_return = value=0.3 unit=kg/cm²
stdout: value=1.1 unit=kg/cm²
